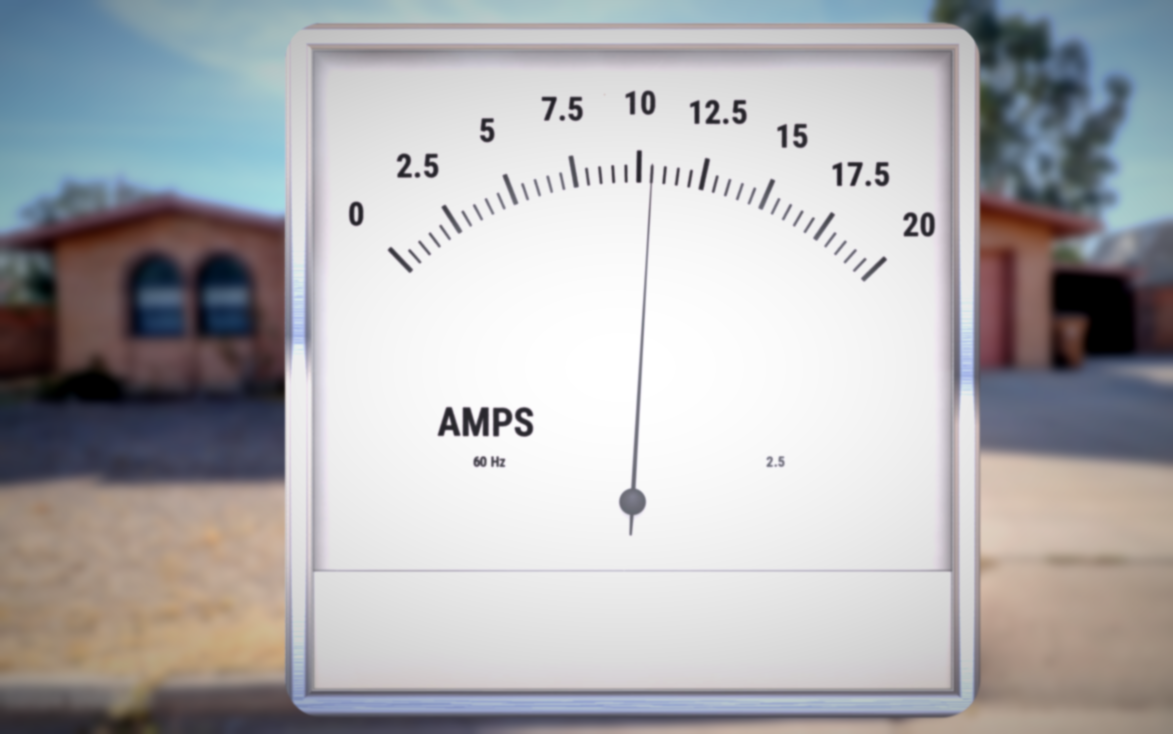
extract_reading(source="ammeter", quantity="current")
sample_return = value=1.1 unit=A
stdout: value=10.5 unit=A
